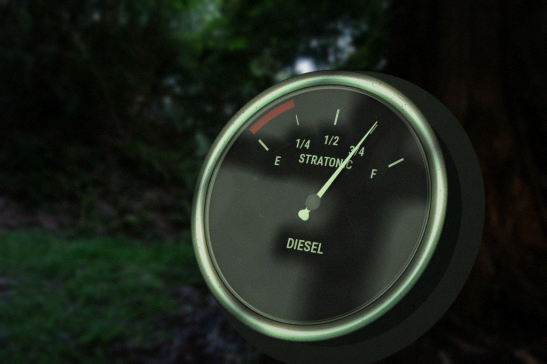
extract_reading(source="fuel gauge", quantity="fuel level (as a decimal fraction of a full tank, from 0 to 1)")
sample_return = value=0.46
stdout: value=0.75
